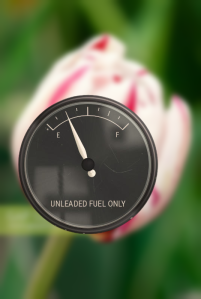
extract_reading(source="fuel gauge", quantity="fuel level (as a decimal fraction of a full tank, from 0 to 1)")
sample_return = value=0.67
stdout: value=0.25
